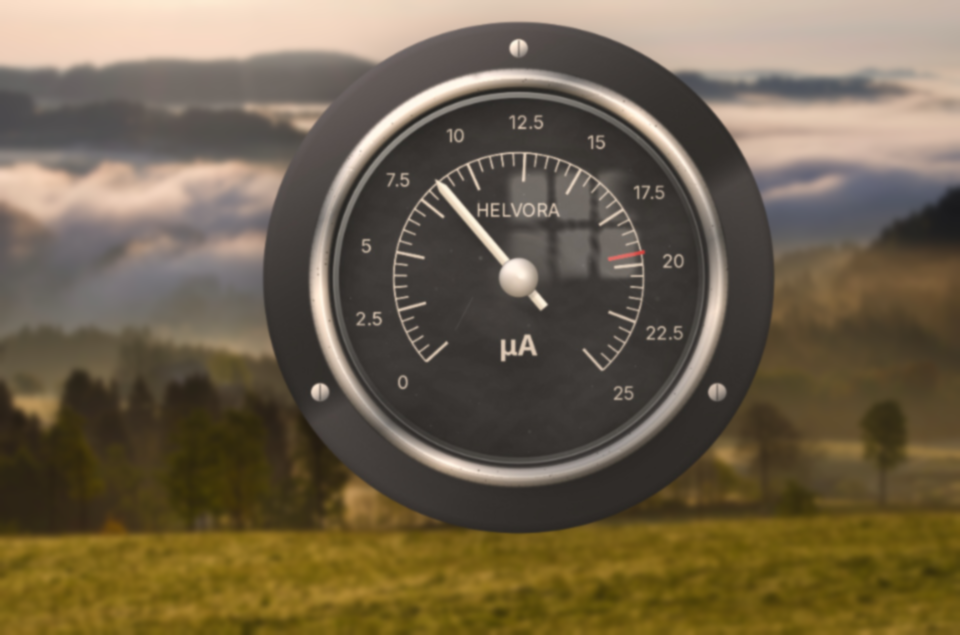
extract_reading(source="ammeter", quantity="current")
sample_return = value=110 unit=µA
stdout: value=8.5 unit=µA
